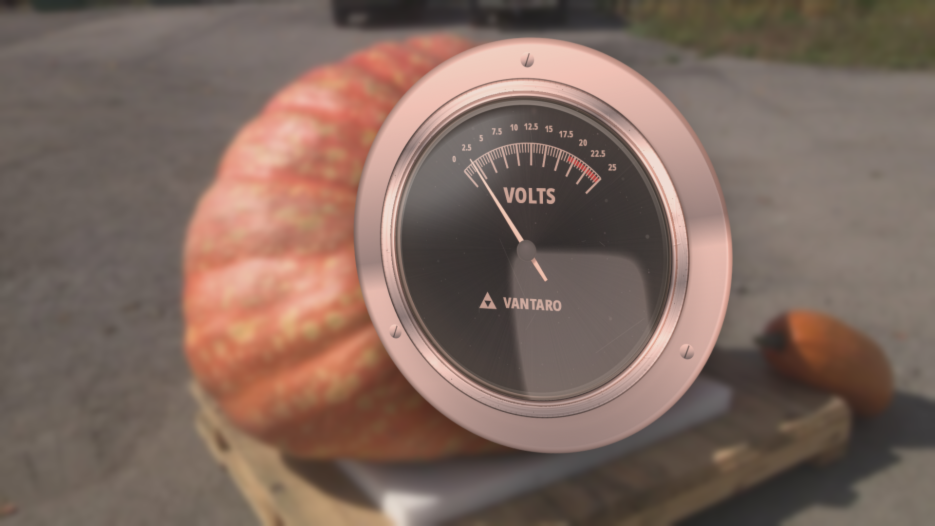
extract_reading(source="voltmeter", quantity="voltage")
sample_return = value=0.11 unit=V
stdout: value=2.5 unit=V
